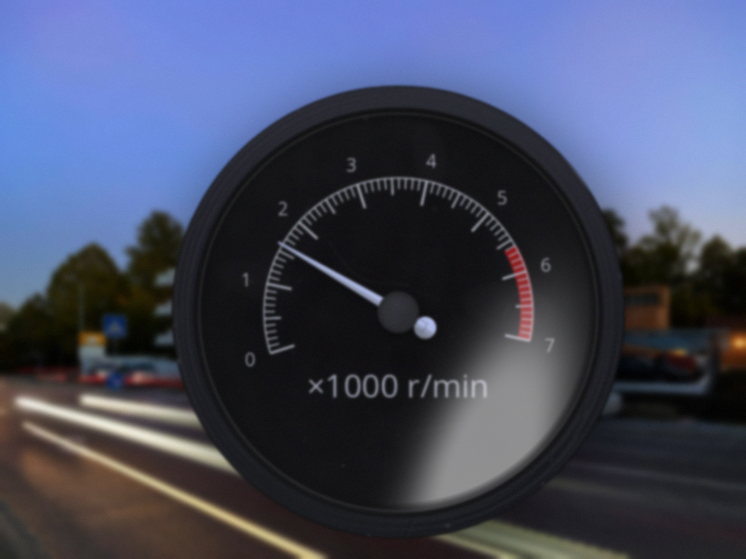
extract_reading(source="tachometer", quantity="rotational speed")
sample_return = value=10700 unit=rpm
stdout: value=1600 unit=rpm
